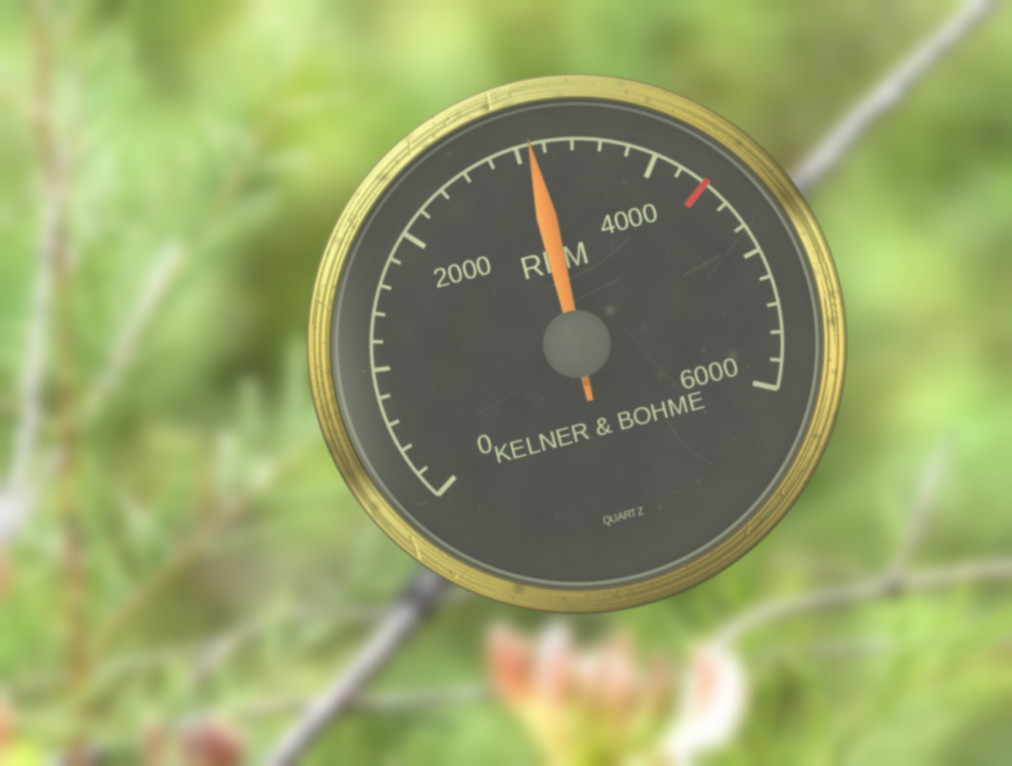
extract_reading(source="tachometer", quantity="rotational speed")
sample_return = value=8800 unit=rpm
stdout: value=3100 unit=rpm
